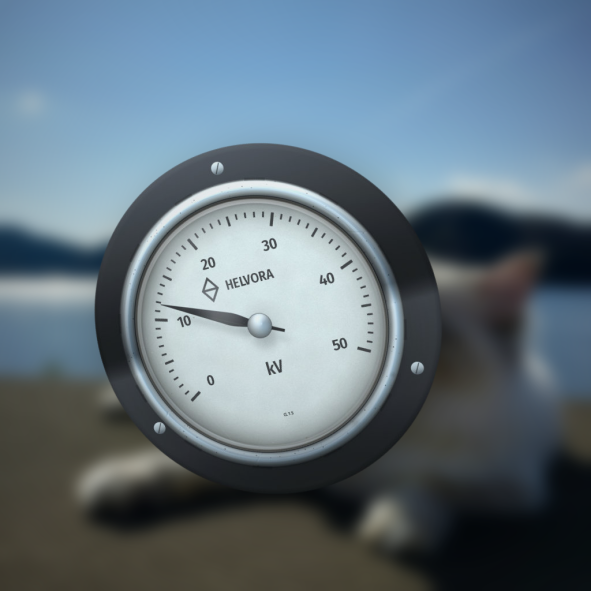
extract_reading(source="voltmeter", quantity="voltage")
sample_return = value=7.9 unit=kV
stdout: value=12 unit=kV
